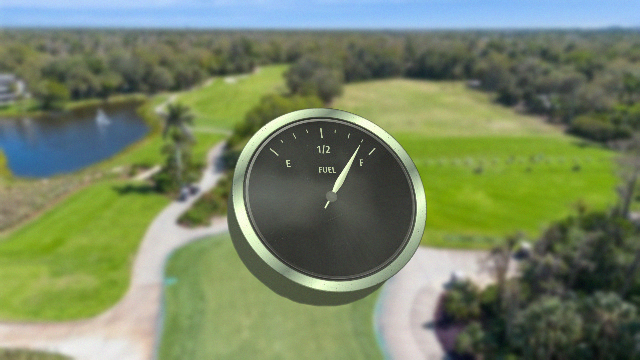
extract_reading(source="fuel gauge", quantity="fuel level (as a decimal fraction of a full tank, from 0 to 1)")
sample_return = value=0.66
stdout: value=0.875
